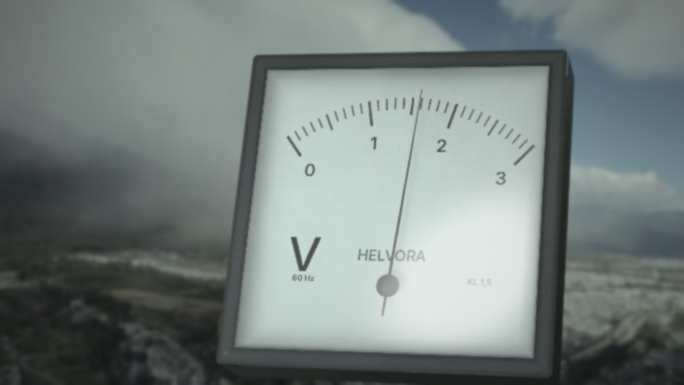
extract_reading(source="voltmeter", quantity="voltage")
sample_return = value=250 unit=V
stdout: value=1.6 unit=V
